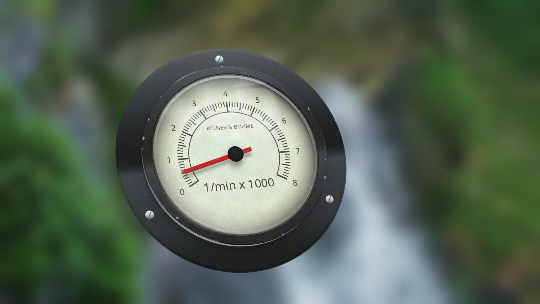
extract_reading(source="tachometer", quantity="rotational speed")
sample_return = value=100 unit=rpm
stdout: value=500 unit=rpm
